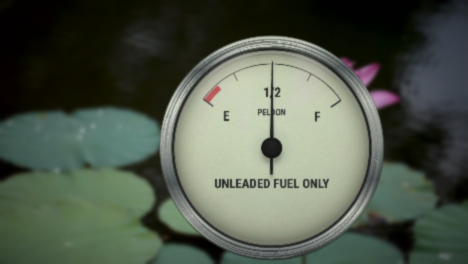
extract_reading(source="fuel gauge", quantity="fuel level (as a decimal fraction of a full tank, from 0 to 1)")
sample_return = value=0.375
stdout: value=0.5
